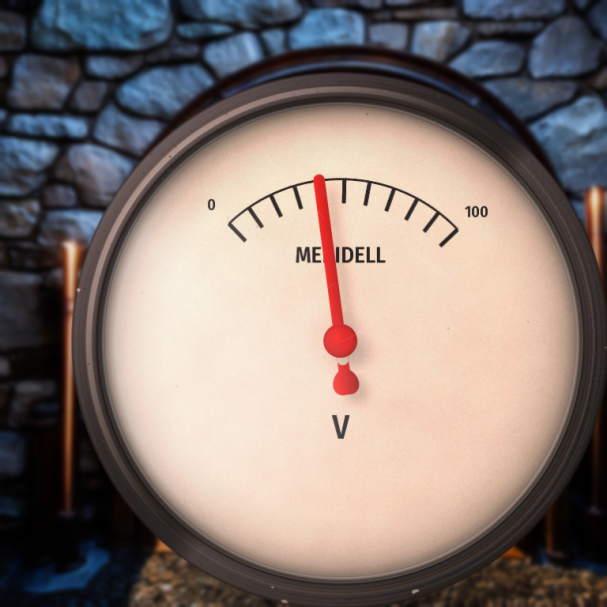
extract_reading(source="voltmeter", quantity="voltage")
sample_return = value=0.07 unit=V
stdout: value=40 unit=V
